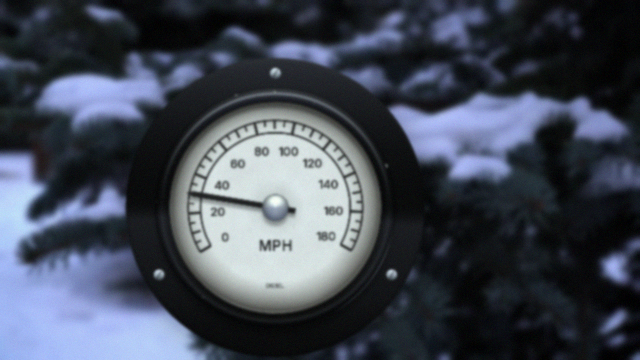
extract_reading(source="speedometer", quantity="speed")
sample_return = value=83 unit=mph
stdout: value=30 unit=mph
